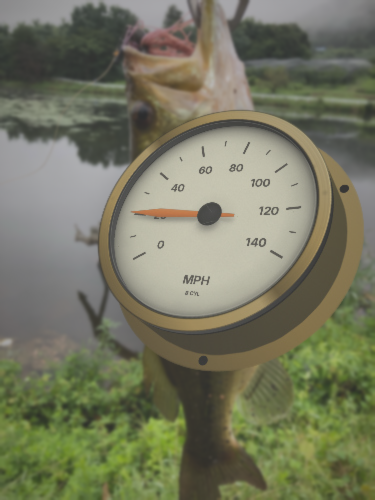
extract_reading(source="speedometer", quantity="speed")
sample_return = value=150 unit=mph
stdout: value=20 unit=mph
